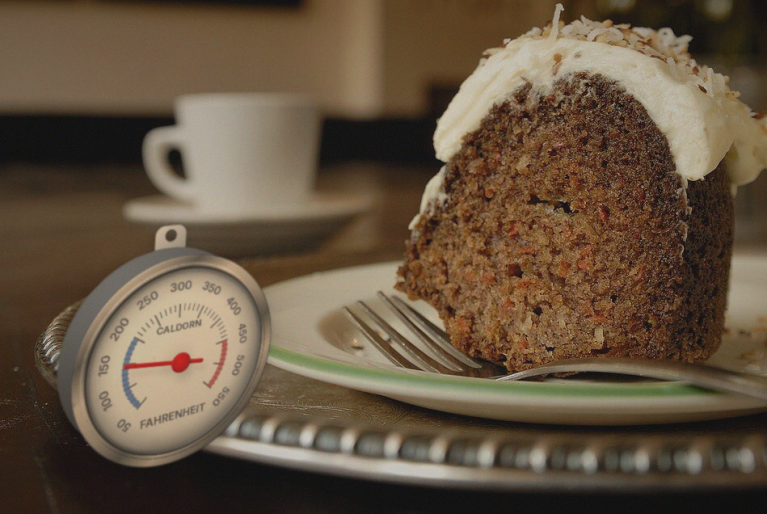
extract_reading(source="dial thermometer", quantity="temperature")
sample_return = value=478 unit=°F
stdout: value=150 unit=°F
